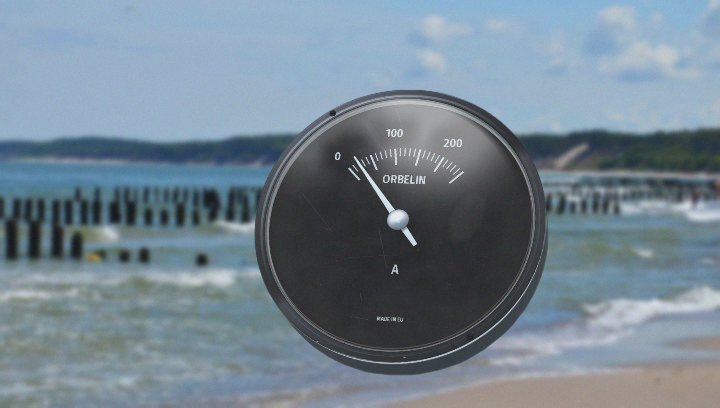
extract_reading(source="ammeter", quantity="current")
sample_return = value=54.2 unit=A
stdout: value=20 unit=A
